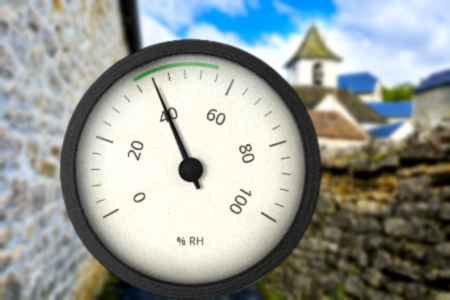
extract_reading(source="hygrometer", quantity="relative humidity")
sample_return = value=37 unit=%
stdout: value=40 unit=%
